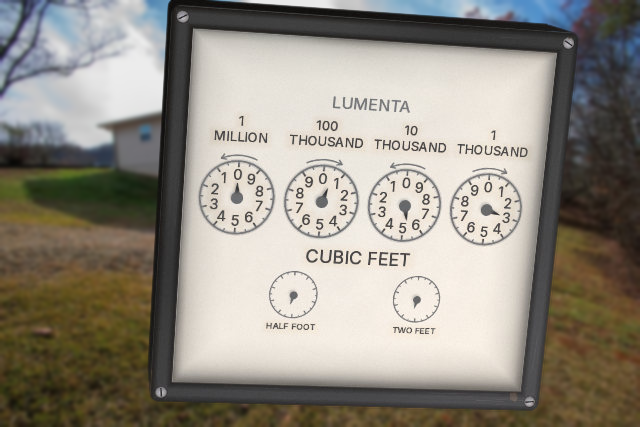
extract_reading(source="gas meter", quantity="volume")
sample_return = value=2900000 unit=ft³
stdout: value=5300 unit=ft³
